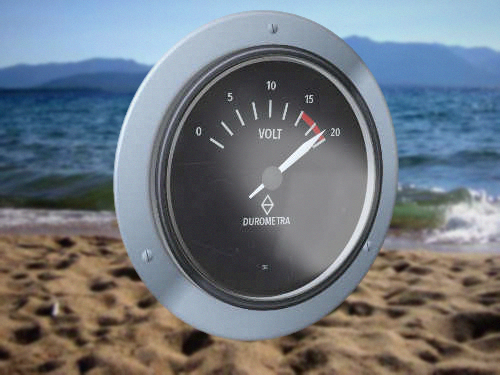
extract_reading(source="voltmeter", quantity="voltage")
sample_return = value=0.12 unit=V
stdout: value=18.75 unit=V
